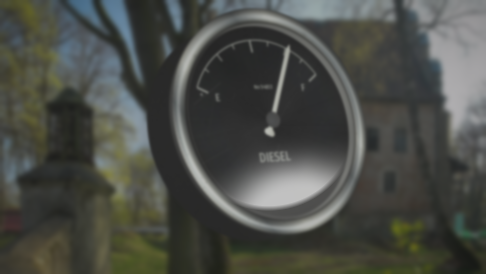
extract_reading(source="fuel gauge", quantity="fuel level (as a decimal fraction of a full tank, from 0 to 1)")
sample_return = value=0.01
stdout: value=0.75
